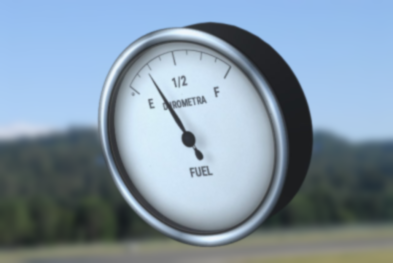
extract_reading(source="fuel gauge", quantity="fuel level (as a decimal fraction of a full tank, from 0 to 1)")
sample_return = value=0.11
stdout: value=0.25
